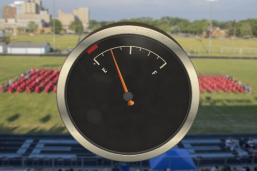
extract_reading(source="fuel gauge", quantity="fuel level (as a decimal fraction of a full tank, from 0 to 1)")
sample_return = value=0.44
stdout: value=0.25
